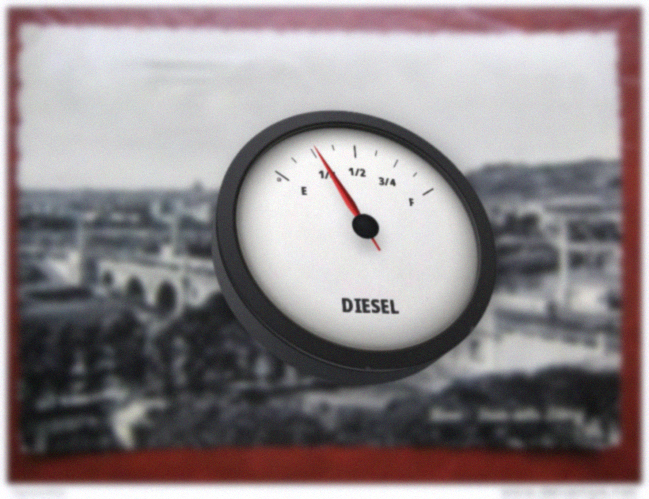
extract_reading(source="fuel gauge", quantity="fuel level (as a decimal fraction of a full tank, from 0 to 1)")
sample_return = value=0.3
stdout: value=0.25
